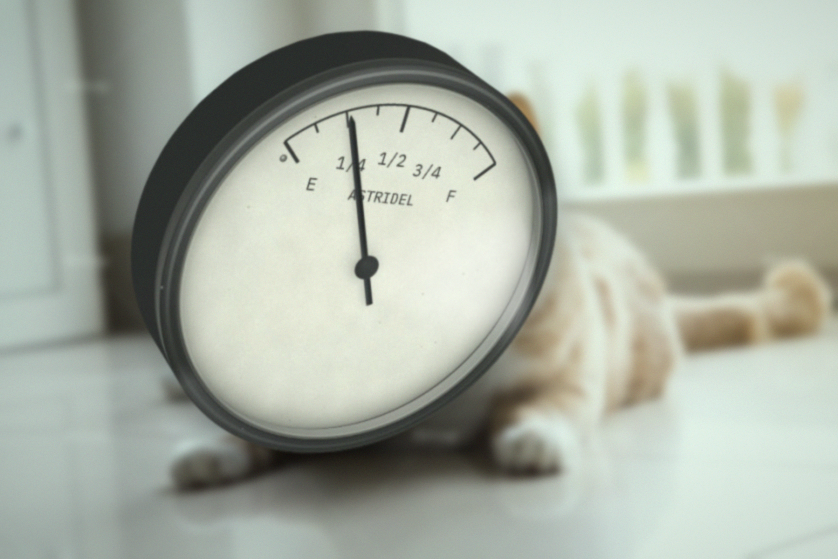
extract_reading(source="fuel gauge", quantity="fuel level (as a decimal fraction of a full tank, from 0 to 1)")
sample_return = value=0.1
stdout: value=0.25
